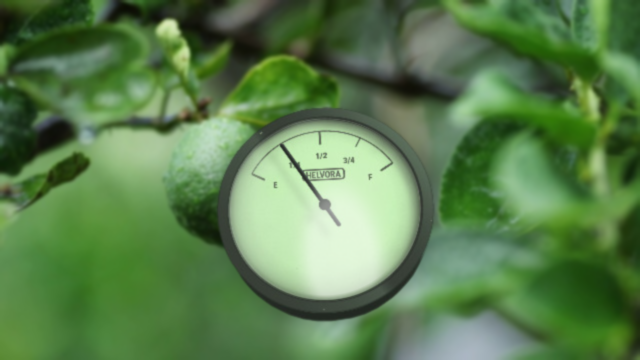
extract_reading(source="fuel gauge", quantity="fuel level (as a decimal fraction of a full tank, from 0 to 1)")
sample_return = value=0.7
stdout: value=0.25
